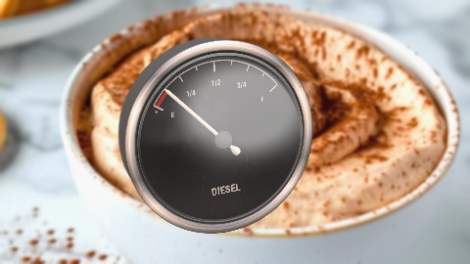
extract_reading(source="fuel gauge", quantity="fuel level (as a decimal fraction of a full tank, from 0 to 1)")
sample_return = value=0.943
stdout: value=0.125
